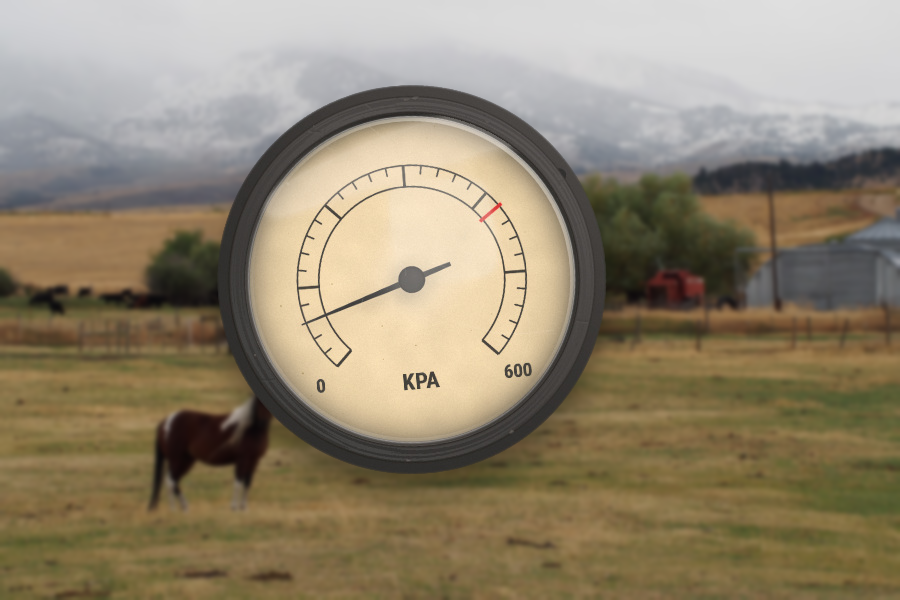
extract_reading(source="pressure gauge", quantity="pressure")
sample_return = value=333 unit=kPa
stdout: value=60 unit=kPa
